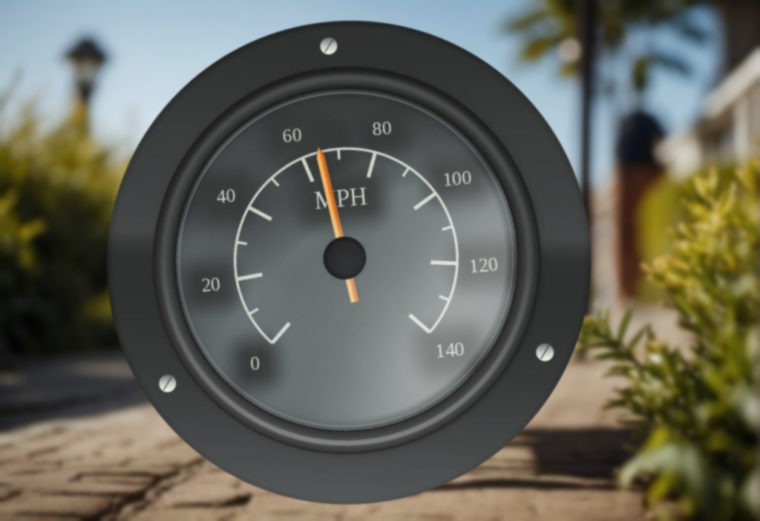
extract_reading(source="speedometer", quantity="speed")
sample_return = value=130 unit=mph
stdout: value=65 unit=mph
